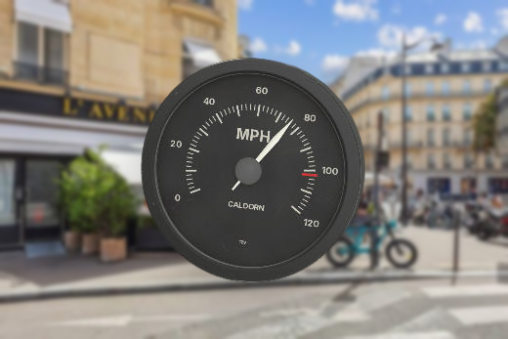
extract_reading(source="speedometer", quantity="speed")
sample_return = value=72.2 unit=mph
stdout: value=76 unit=mph
